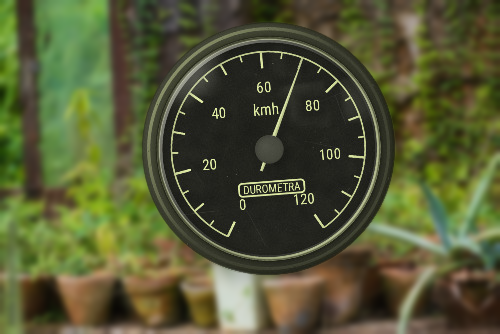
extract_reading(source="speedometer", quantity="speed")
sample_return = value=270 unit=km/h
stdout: value=70 unit=km/h
